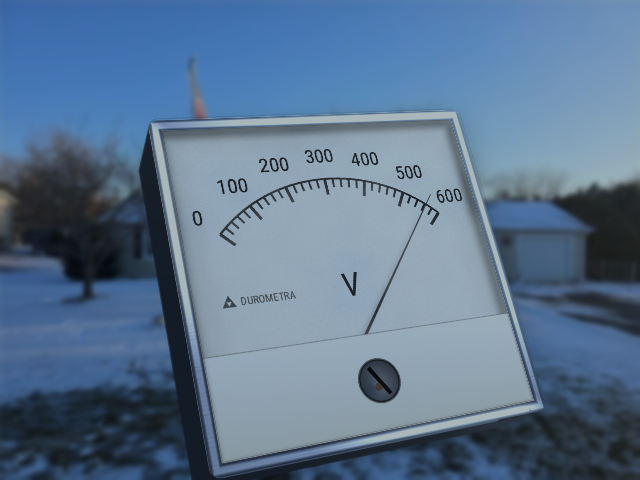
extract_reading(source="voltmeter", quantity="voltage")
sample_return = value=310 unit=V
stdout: value=560 unit=V
